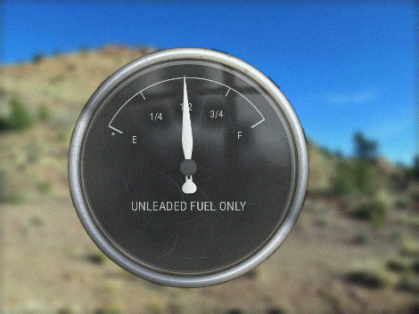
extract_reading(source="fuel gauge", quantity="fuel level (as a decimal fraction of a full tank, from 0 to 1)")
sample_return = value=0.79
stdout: value=0.5
